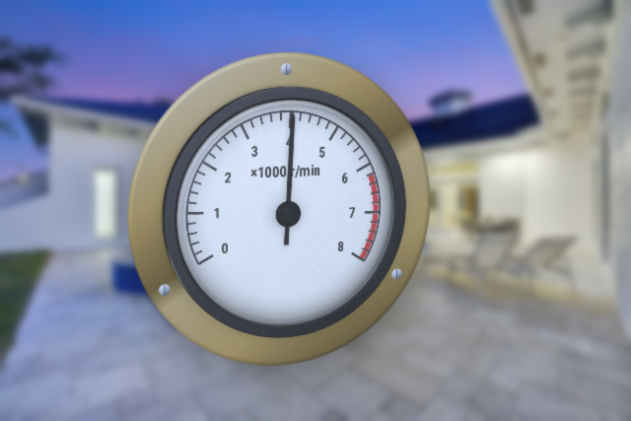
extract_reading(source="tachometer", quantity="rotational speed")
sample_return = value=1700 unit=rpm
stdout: value=4000 unit=rpm
